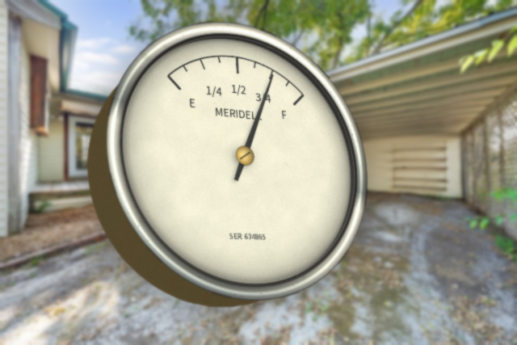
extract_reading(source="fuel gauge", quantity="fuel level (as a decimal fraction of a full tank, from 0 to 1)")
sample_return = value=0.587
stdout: value=0.75
